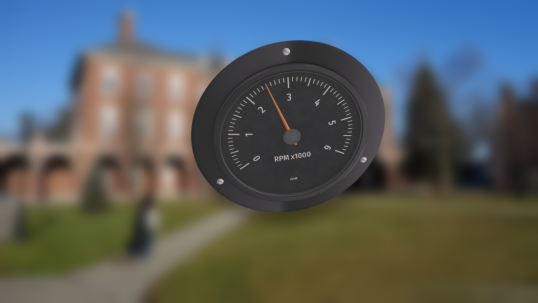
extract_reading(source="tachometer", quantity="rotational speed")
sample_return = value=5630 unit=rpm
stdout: value=2500 unit=rpm
